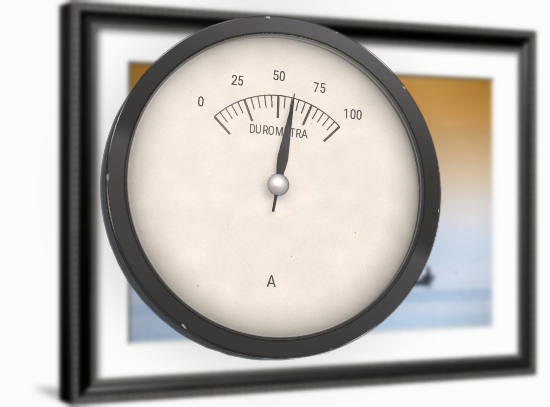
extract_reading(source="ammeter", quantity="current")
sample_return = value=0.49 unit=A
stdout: value=60 unit=A
